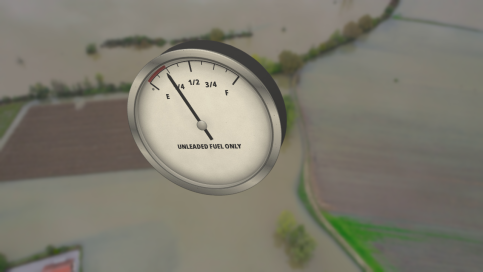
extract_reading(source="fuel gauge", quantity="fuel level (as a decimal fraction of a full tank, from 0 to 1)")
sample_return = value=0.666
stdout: value=0.25
